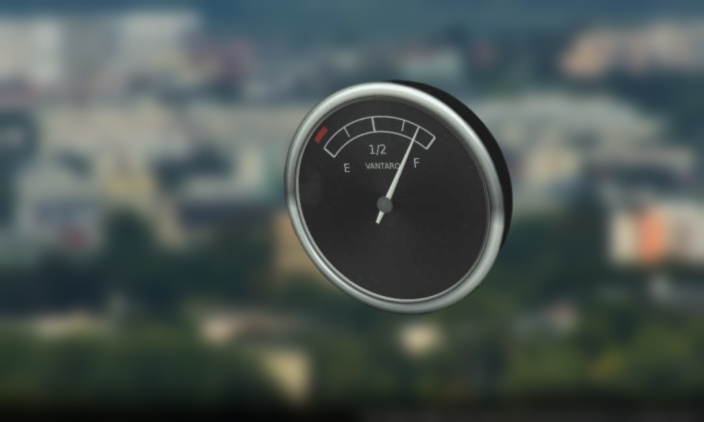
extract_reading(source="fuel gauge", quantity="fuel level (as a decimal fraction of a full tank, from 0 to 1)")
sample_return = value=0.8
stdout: value=0.875
